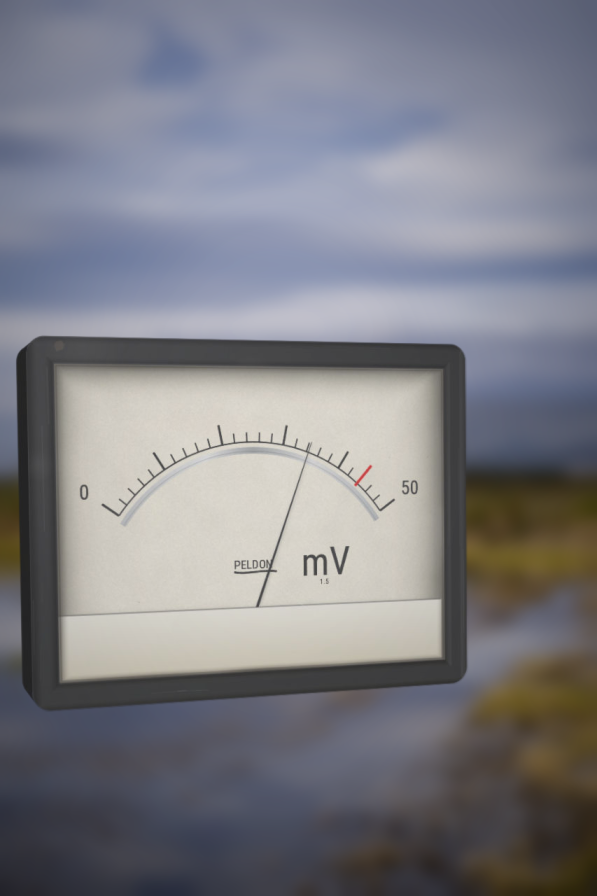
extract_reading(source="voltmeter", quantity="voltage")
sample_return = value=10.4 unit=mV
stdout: value=34 unit=mV
